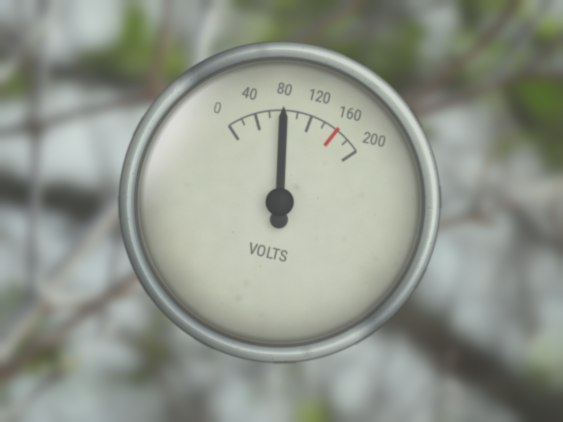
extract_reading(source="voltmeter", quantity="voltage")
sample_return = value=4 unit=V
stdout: value=80 unit=V
